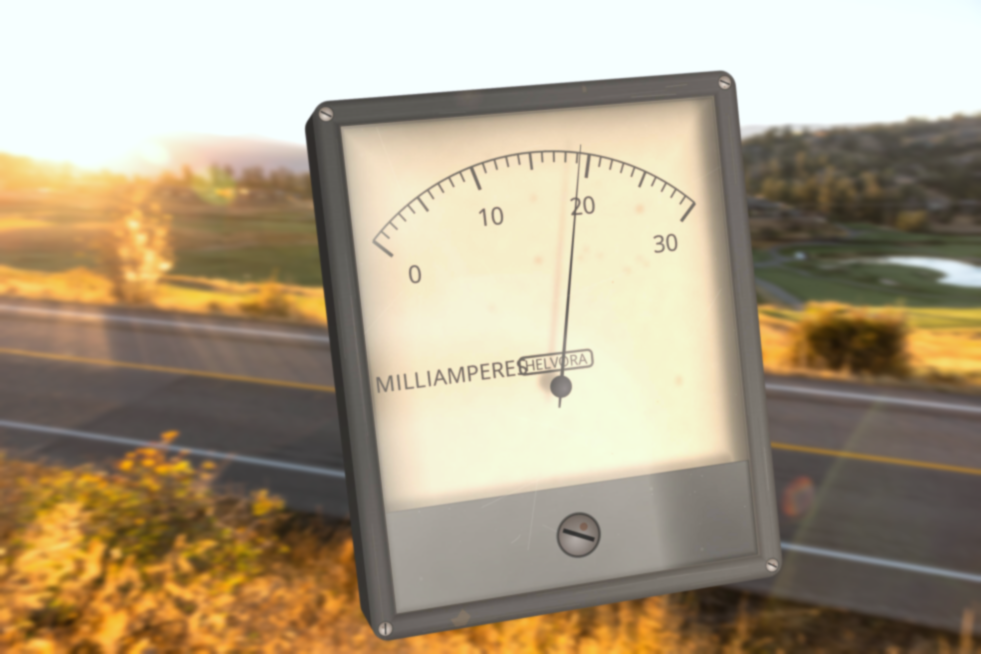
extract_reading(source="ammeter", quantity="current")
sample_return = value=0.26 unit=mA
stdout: value=19 unit=mA
